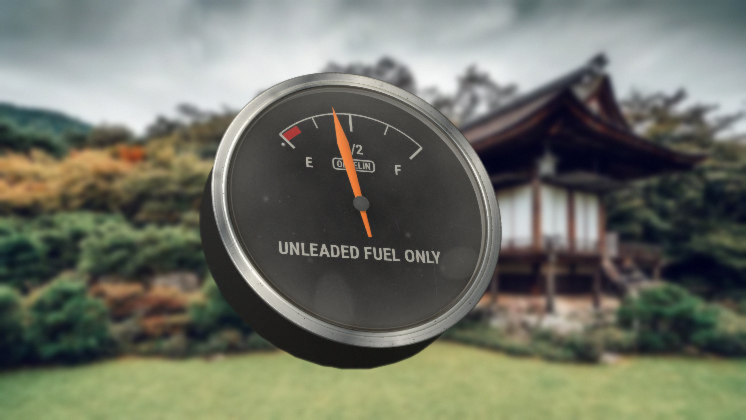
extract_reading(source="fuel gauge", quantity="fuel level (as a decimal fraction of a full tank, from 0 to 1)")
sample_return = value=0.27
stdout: value=0.375
